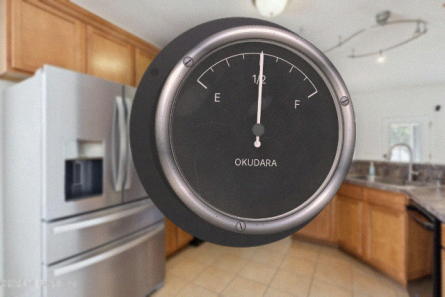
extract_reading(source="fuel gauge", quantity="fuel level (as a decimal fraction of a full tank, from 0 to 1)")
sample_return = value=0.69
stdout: value=0.5
